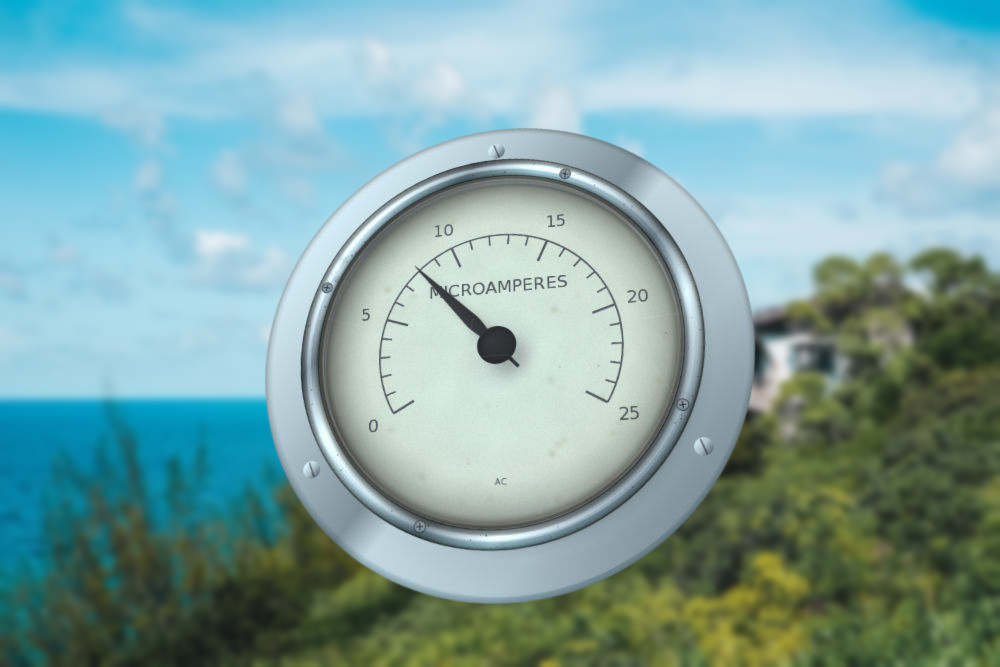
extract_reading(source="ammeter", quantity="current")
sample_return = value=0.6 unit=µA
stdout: value=8 unit=µA
